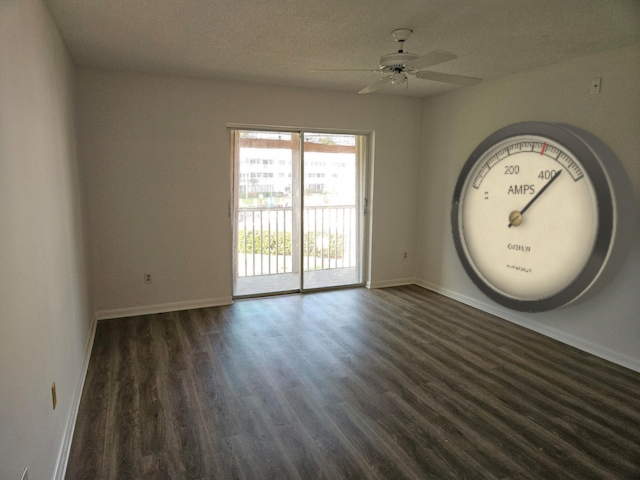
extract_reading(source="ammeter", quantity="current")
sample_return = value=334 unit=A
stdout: value=450 unit=A
